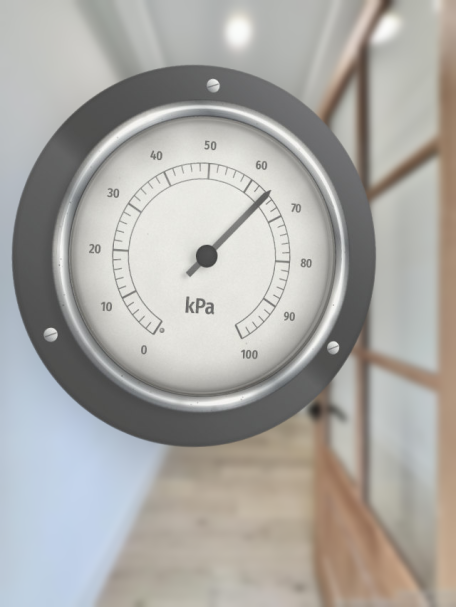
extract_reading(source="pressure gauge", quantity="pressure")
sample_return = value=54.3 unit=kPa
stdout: value=64 unit=kPa
